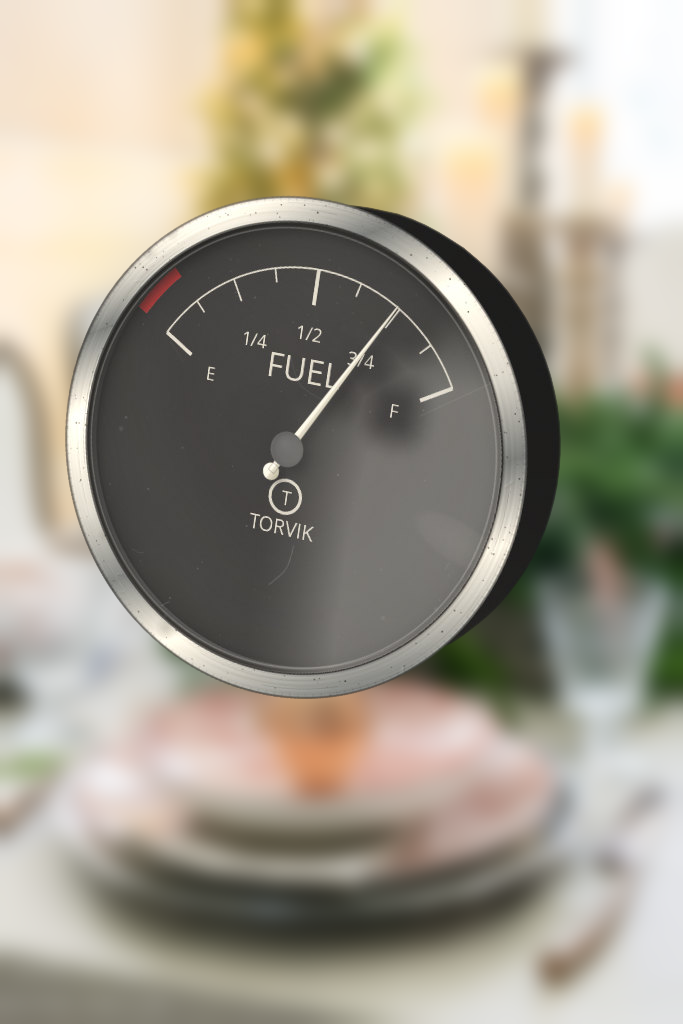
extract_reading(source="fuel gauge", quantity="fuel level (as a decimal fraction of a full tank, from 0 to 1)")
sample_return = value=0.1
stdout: value=0.75
